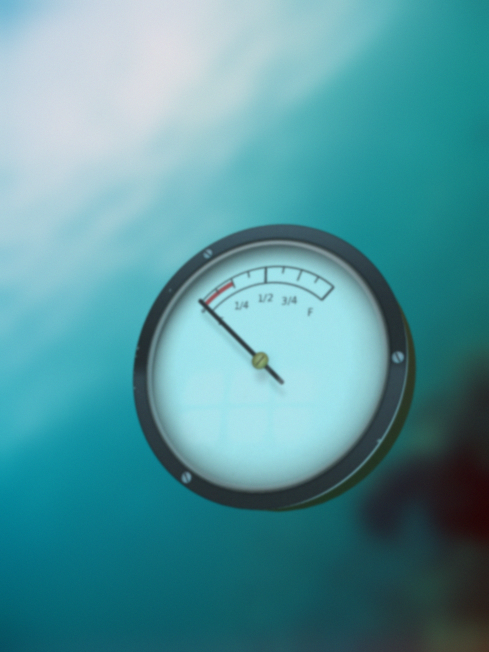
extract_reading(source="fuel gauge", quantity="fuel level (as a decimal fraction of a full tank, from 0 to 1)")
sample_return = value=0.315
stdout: value=0
